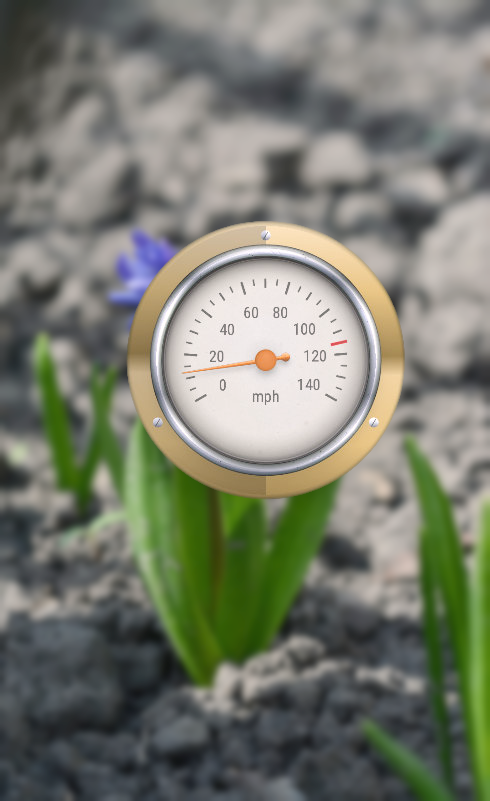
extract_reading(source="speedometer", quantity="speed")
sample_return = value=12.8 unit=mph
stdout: value=12.5 unit=mph
